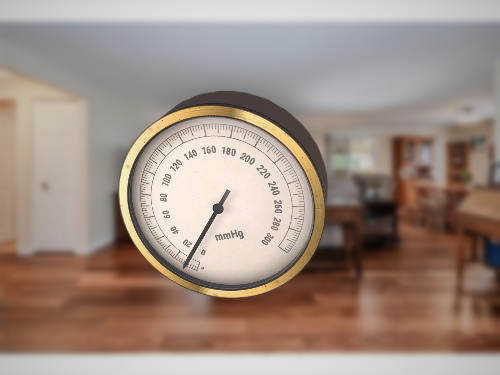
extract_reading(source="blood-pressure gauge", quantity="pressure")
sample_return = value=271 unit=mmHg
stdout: value=10 unit=mmHg
